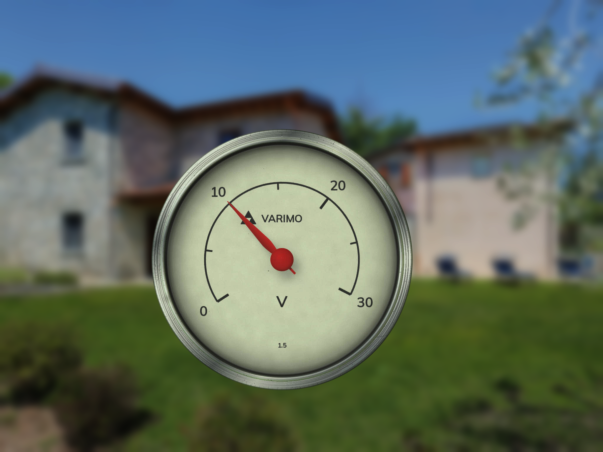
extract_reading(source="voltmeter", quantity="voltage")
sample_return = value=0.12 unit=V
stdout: value=10 unit=V
